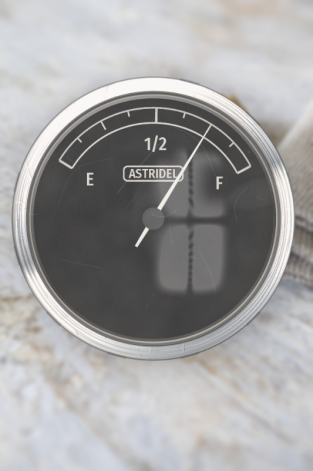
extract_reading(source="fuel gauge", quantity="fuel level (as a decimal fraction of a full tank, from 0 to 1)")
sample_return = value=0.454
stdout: value=0.75
